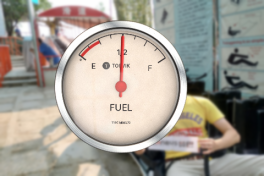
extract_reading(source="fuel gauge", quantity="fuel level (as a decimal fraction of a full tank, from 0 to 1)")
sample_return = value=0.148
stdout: value=0.5
